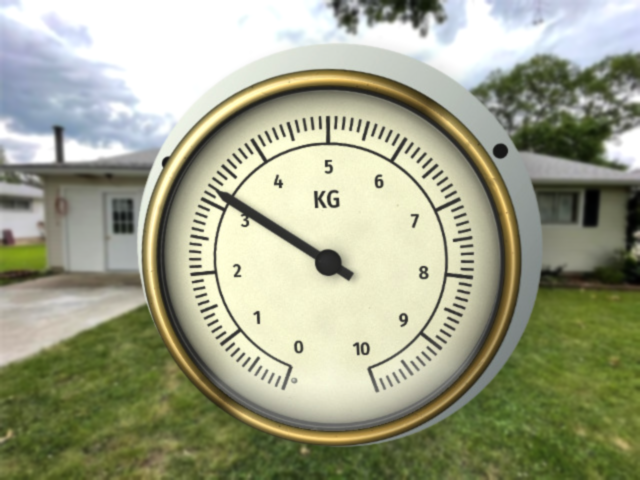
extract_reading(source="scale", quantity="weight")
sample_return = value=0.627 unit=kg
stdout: value=3.2 unit=kg
